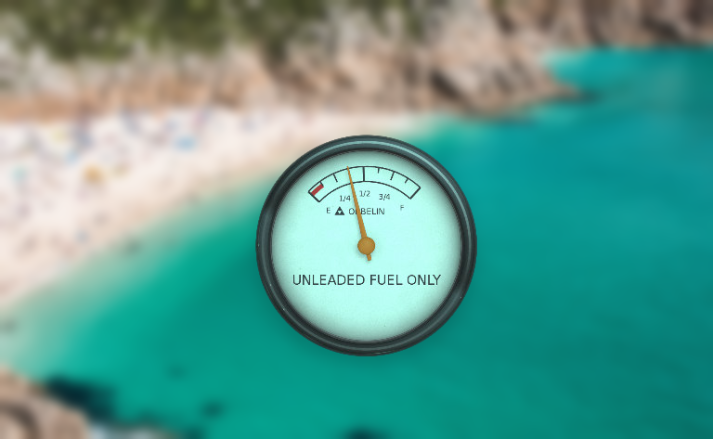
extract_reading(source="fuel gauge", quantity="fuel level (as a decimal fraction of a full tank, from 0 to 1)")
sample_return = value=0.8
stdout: value=0.375
